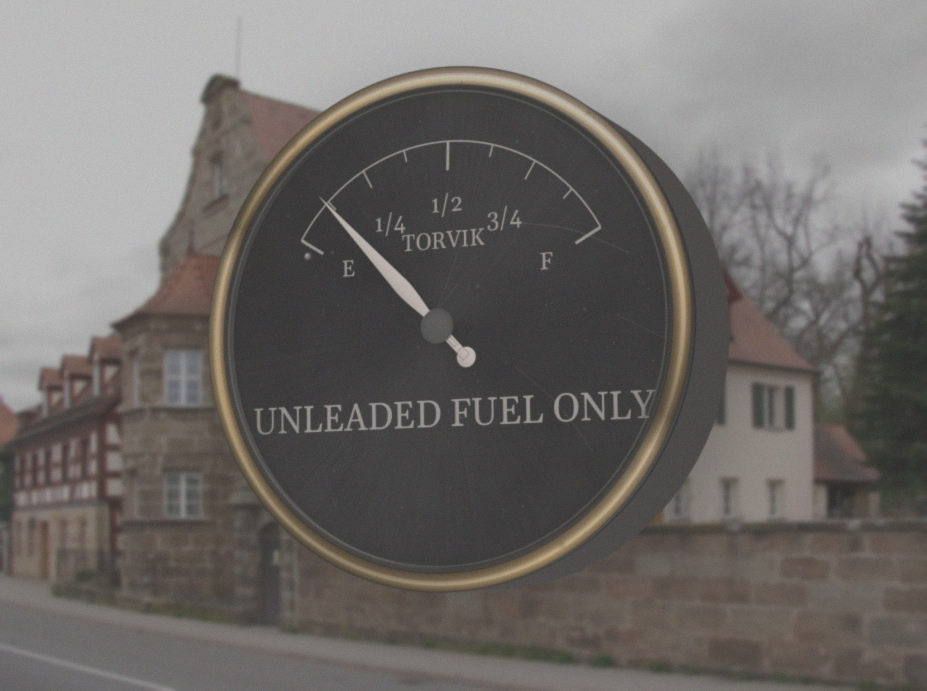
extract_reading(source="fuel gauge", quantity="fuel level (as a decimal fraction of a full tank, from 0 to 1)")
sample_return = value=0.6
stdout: value=0.125
